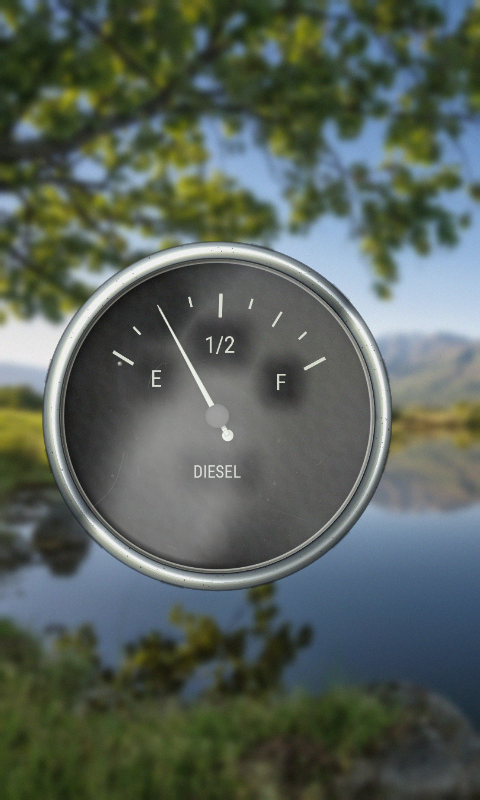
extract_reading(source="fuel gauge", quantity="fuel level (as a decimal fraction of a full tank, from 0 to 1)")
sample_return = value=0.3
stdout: value=0.25
